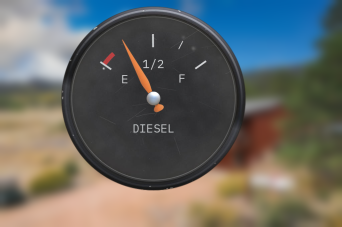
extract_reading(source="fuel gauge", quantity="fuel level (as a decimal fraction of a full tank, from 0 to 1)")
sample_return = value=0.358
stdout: value=0.25
